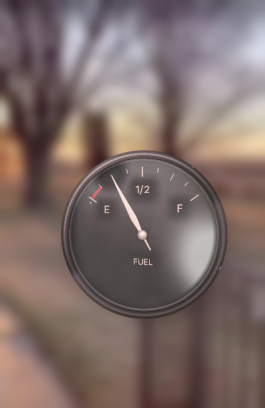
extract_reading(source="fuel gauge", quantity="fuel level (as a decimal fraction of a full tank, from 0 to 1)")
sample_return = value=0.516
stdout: value=0.25
